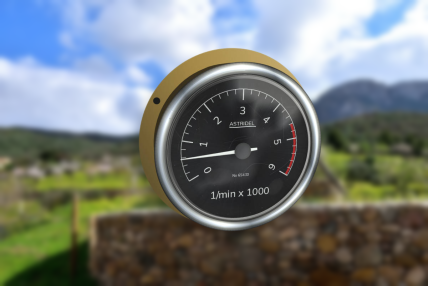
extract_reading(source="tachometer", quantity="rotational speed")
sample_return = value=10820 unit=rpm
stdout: value=600 unit=rpm
